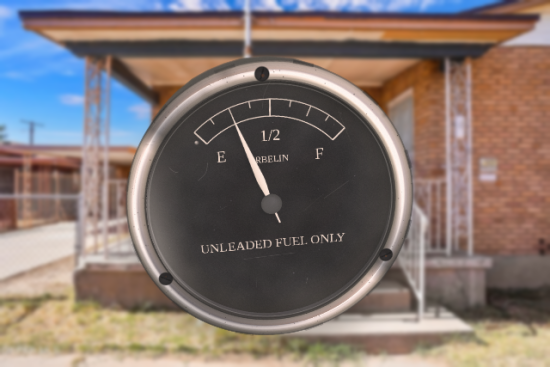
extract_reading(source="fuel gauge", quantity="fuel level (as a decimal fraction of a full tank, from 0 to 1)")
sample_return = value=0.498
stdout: value=0.25
